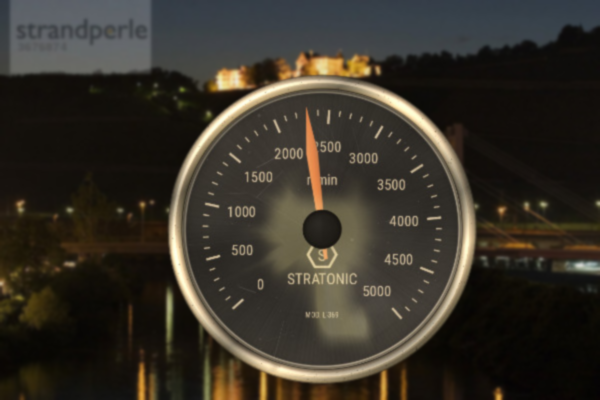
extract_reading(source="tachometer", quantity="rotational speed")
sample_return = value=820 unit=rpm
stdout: value=2300 unit=rpm
